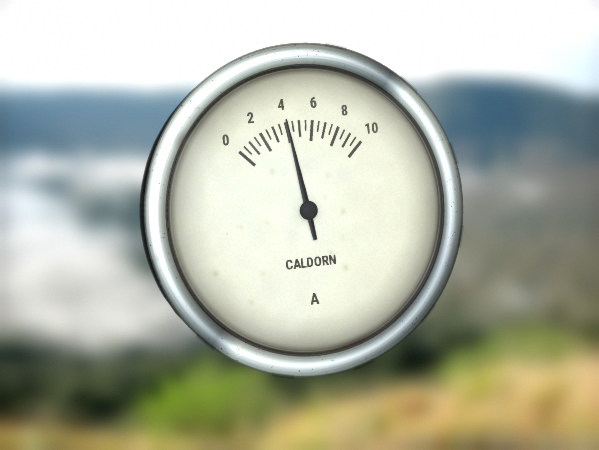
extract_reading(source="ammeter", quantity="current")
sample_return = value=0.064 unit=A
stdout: value=4 unit=A
